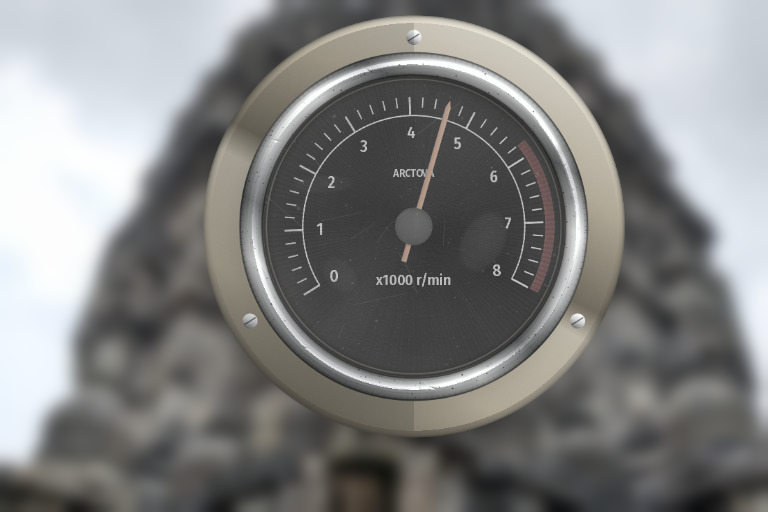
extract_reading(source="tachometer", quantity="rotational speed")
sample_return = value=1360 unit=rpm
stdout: value=4600 unit=rpm
